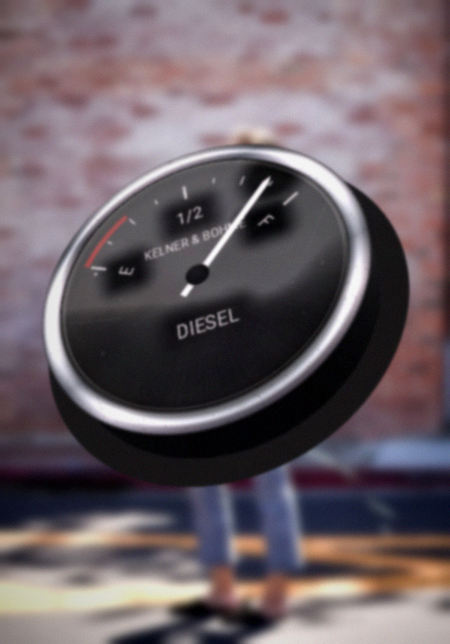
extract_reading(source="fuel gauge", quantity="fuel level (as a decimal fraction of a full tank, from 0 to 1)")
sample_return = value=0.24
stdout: value=0.875
